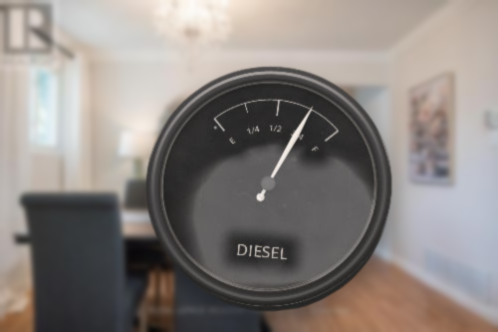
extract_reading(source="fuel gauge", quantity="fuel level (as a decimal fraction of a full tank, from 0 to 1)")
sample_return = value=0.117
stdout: value=0.75
